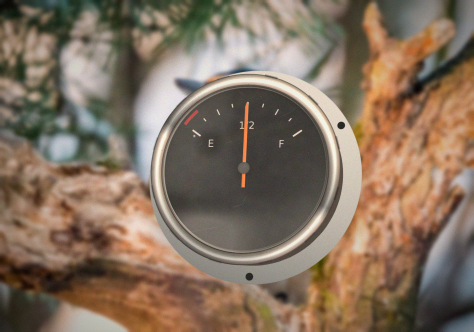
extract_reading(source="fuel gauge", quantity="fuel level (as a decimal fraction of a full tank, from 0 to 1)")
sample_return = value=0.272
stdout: value=0.5
